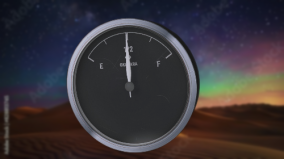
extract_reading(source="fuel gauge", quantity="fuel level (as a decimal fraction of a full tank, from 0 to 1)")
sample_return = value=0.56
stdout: value=0.5
